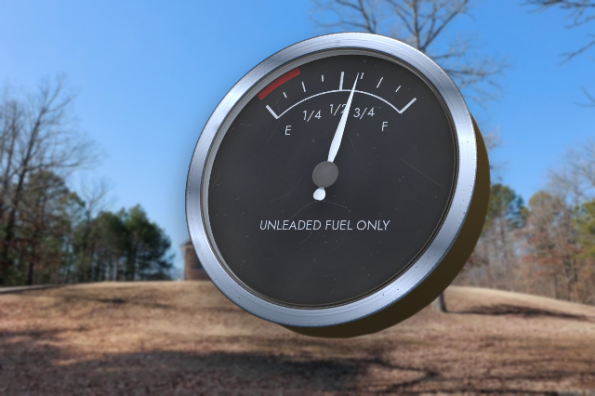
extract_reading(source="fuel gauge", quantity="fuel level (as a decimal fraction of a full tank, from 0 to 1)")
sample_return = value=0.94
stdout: value=0.625
